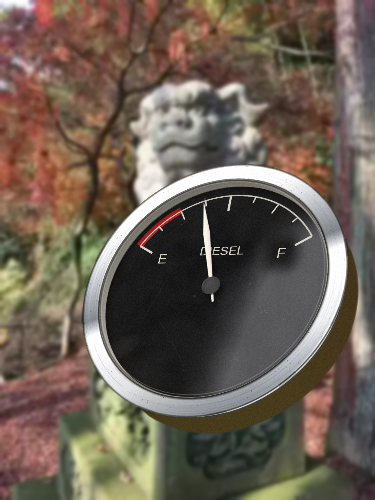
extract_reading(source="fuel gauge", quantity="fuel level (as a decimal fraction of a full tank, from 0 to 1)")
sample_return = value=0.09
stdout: value=0.375
